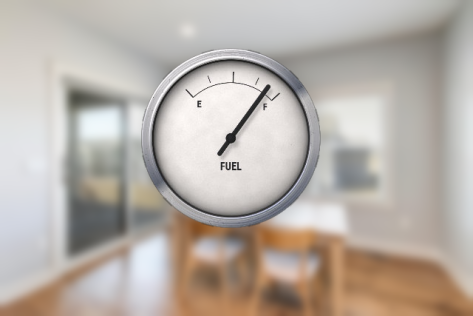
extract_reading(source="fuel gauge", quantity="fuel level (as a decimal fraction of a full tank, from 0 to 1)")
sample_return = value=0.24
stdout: value=0.875
